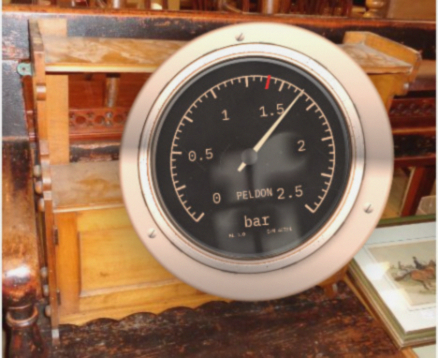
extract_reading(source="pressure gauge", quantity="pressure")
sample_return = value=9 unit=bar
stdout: value=1.65 unit=bar
